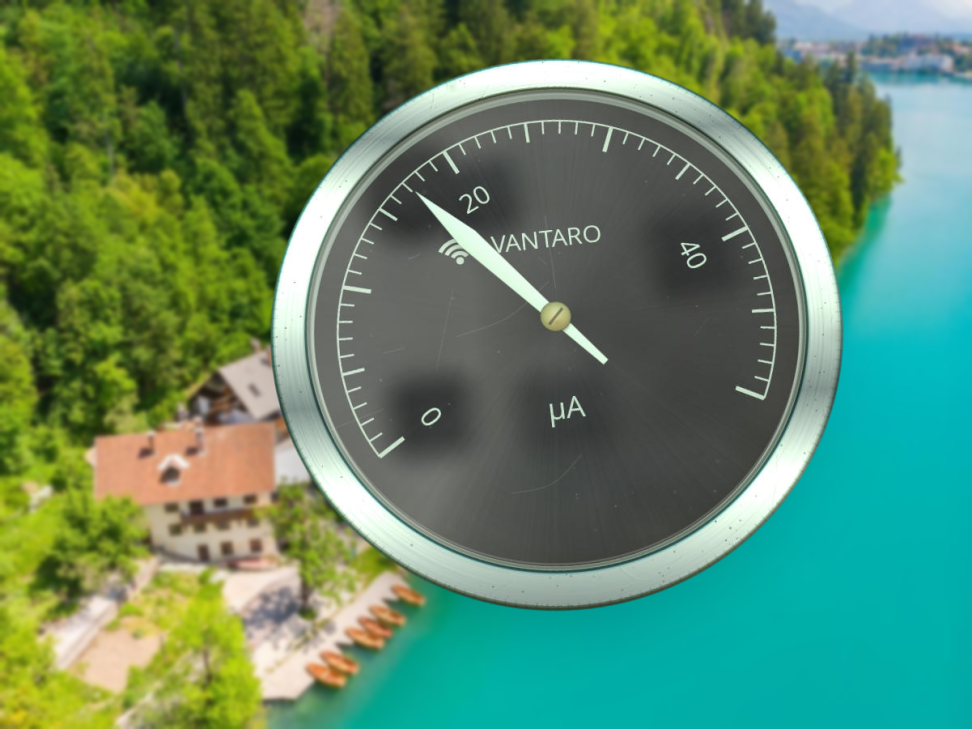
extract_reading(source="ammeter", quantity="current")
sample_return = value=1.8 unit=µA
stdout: value=17 unit=µA
